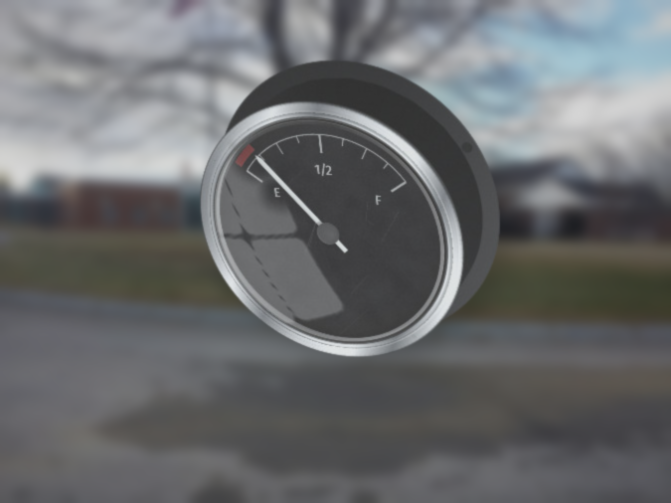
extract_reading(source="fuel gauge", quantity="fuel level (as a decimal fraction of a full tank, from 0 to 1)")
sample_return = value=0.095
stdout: value=0.125
